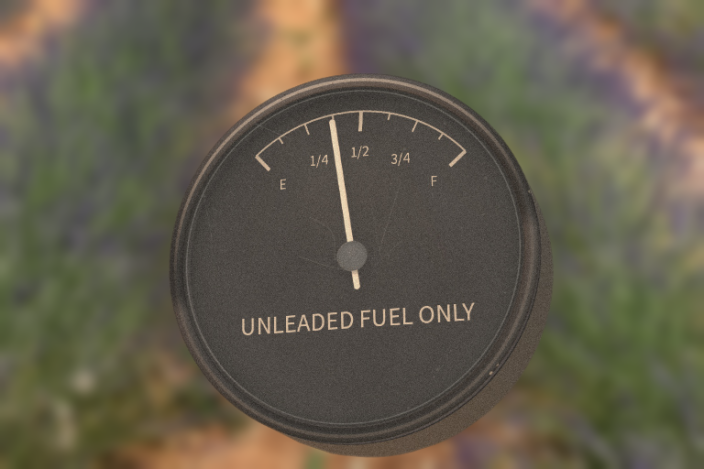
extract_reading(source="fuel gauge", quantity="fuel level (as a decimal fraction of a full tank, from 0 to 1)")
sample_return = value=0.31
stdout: value=0.375
